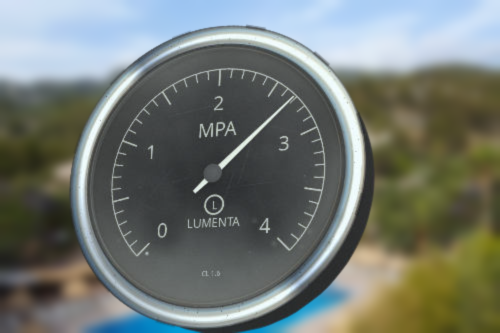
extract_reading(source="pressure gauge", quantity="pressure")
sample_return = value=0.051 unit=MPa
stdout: value=2.7 unit=MPa
